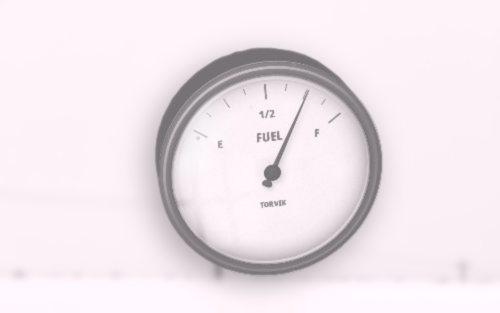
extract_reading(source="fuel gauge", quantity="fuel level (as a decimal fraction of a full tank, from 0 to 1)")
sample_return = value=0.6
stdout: value=0.75
